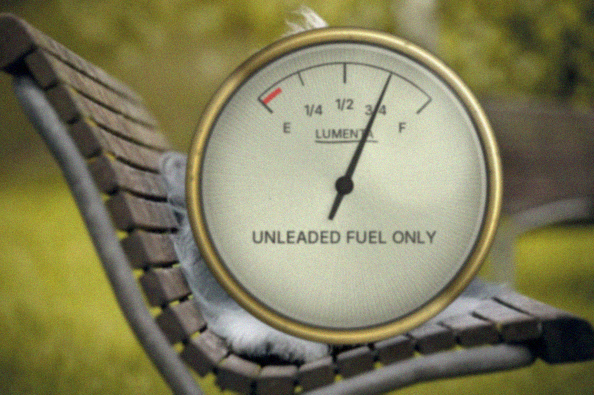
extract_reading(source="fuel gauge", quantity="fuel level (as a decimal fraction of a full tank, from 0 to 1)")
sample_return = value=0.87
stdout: value=0.75
